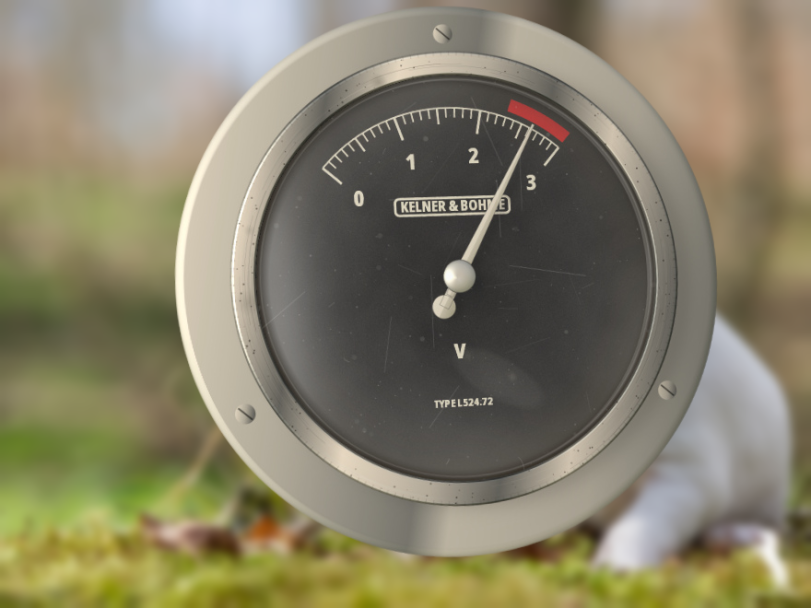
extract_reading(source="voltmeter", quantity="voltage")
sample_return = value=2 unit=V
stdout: value=2.6 unit=V
